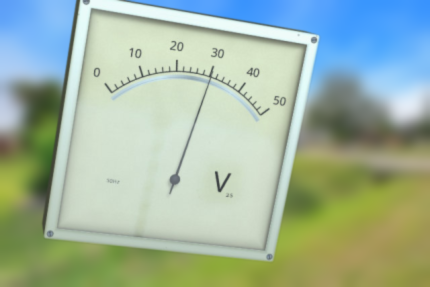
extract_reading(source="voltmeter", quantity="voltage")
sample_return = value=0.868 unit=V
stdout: value=30 unit=V
